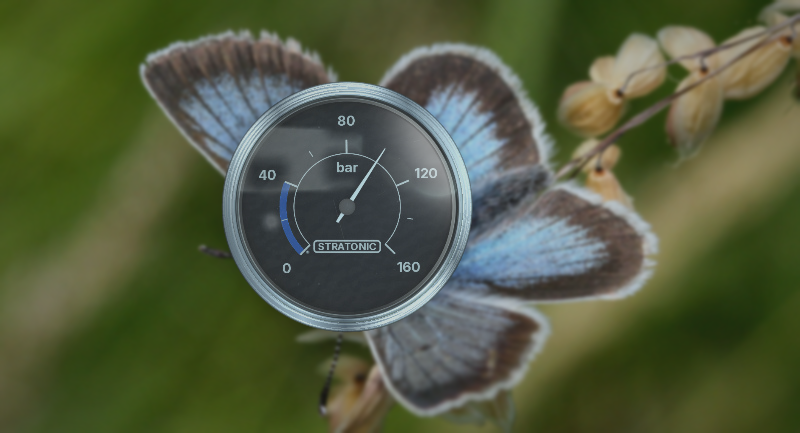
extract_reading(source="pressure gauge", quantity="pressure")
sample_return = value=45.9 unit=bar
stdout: value=100 unit=bar
